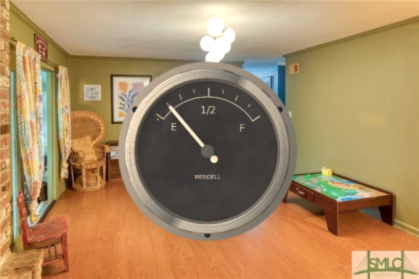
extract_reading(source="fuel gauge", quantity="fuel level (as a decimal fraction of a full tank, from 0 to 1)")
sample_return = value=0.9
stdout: value=0.125
